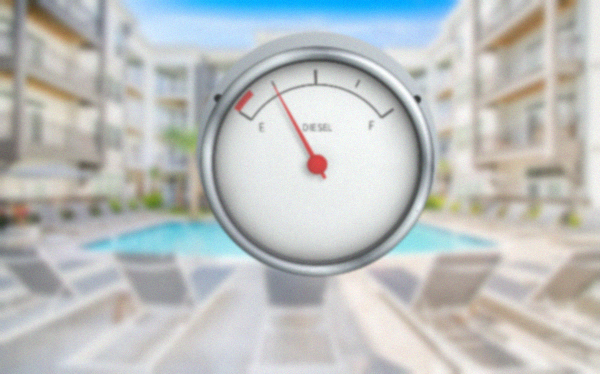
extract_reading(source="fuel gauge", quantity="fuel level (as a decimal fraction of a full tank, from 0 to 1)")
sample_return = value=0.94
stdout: value=0.25
